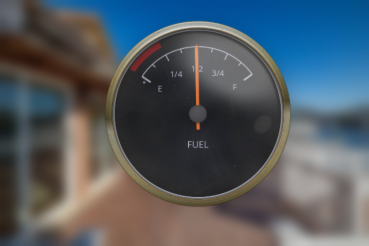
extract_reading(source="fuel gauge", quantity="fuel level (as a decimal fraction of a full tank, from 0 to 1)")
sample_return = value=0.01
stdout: value=0.5
